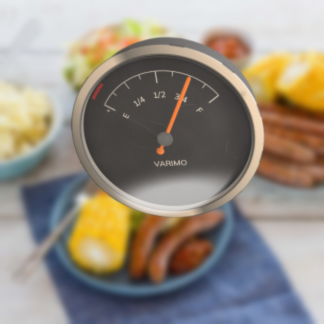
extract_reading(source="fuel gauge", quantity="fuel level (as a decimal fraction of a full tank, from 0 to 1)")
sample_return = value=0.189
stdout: value=0.75
